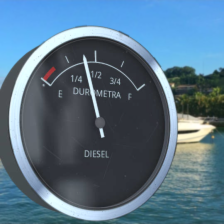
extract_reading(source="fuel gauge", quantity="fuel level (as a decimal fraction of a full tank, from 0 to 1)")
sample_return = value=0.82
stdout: value=0.375
